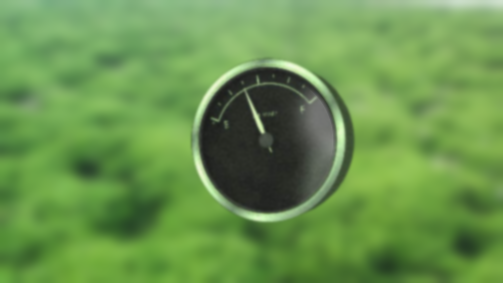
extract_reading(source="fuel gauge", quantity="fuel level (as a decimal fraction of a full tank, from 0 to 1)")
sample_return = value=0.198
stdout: value=0.375
